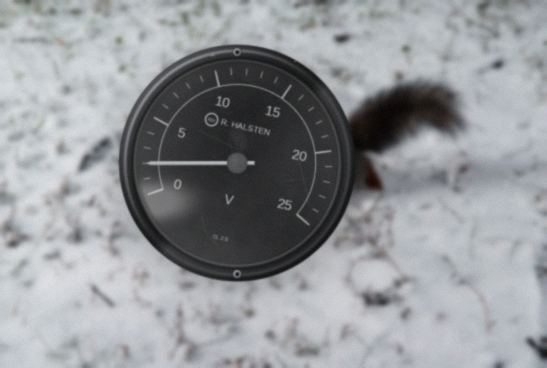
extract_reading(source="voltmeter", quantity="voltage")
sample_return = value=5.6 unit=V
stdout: value=2 unit=V
